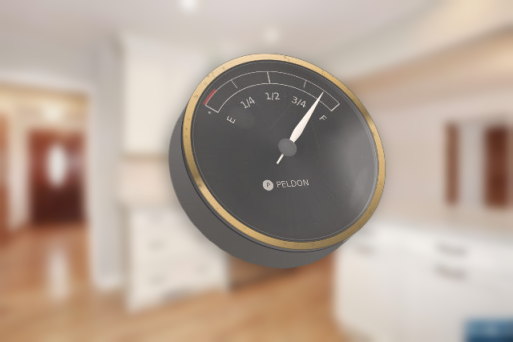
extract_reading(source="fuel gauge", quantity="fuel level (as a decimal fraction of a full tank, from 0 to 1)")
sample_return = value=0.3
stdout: value=0.875
